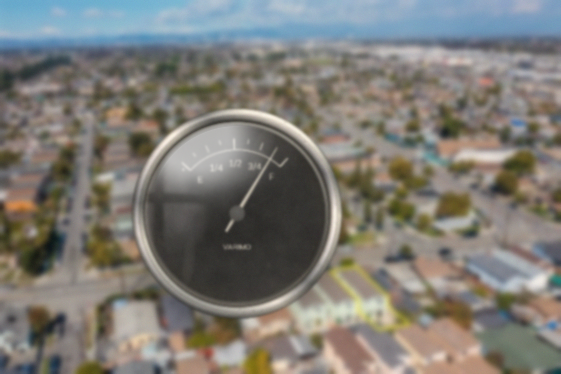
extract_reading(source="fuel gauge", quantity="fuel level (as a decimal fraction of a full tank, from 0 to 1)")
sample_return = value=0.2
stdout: value=0.875
